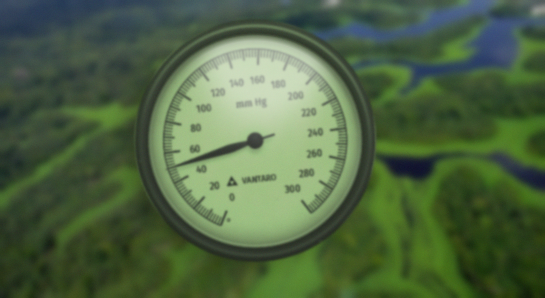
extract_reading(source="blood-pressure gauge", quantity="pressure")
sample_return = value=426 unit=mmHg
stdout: value=50 unit=mmHg
